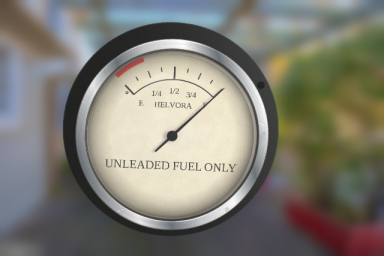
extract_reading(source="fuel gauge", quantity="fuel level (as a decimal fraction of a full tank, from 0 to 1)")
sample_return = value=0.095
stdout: value=1
